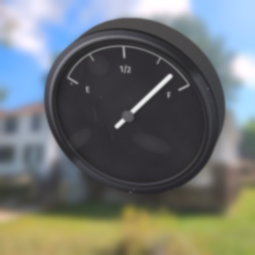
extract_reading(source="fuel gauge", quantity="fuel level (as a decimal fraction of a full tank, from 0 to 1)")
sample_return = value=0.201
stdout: value=0.875
